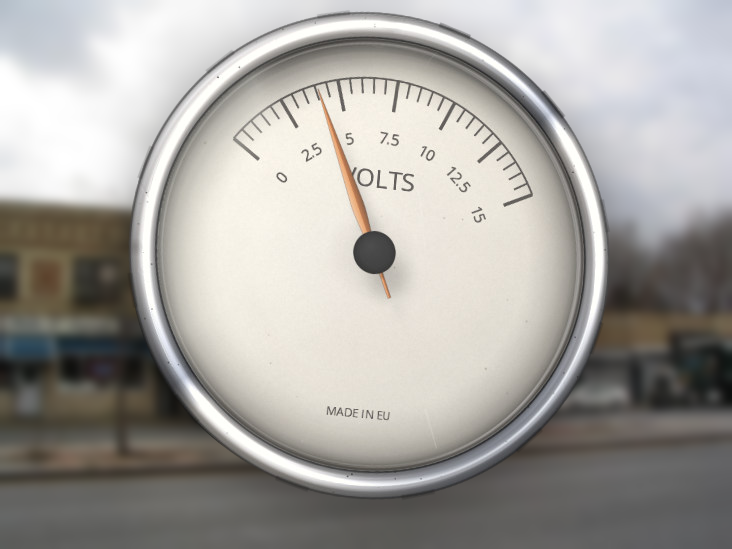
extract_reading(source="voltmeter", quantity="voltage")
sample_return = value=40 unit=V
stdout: value=4 unit=V
